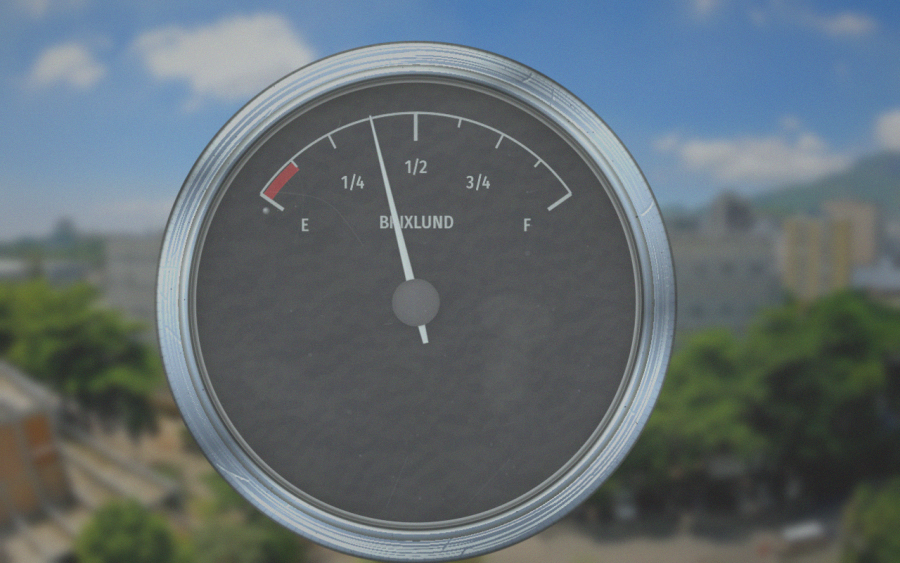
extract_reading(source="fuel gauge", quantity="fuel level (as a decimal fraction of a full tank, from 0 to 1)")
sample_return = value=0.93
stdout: value=0.375
